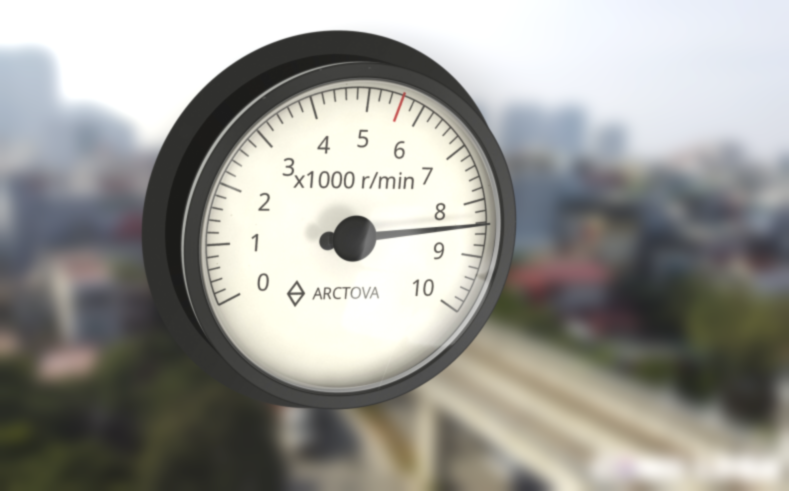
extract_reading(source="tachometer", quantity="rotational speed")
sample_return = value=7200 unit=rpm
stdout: value=8400 unit=rpm
